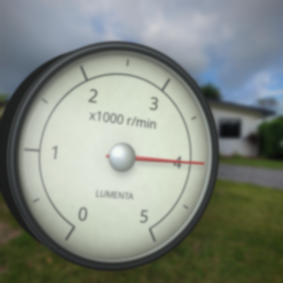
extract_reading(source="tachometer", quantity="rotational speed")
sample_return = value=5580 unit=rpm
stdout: value=4000 unit=rpm
